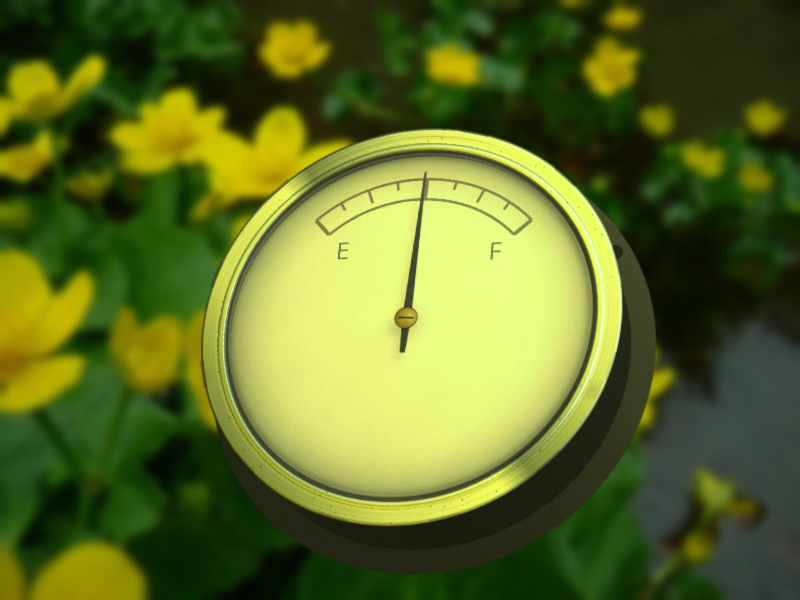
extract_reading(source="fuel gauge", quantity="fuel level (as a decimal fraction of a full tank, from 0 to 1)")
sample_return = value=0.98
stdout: value=0.5
